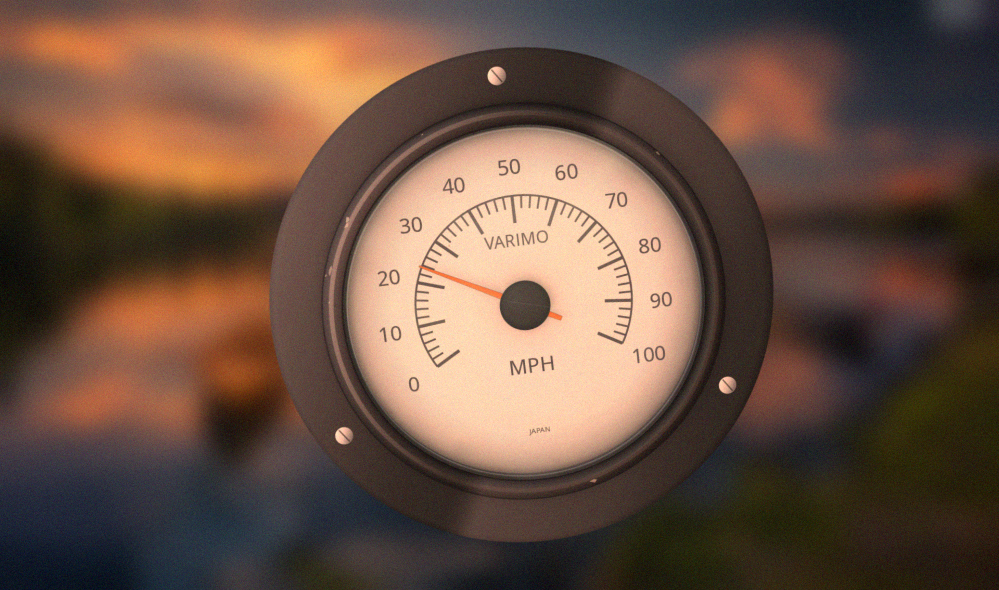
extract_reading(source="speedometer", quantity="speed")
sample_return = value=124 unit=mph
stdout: value=24 unit=mph
